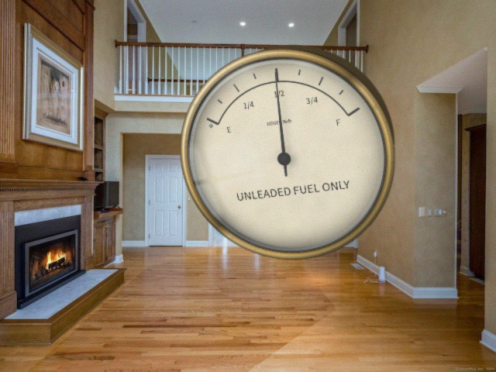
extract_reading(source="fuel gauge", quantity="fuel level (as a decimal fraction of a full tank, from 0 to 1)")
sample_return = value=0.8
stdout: value=0.5
